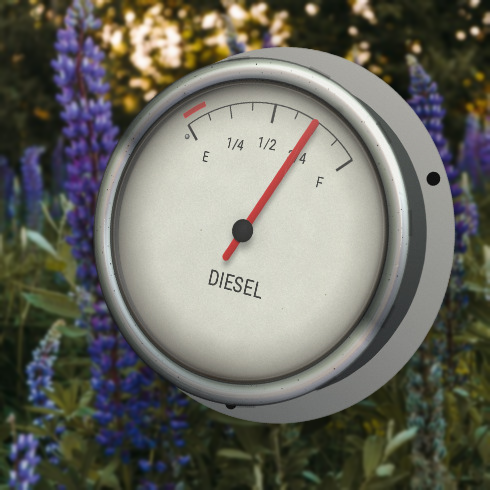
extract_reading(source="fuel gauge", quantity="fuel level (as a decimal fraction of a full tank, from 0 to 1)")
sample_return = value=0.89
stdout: value=0.75
